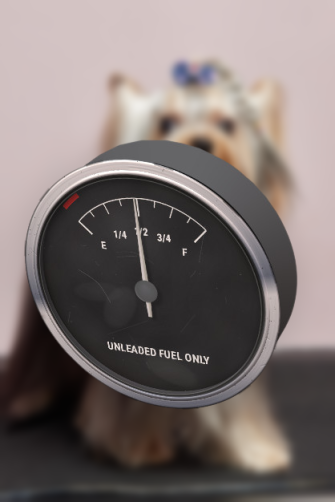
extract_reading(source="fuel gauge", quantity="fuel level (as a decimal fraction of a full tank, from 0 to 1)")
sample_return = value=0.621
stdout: value=0.5
